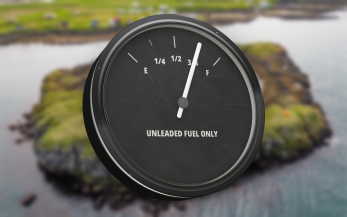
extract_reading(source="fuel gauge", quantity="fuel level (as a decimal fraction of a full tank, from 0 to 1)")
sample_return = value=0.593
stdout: value=0.75
